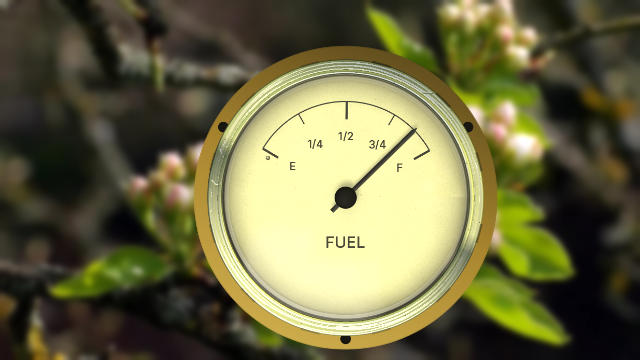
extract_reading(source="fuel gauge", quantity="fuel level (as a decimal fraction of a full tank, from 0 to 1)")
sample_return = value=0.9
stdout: value=0.875
